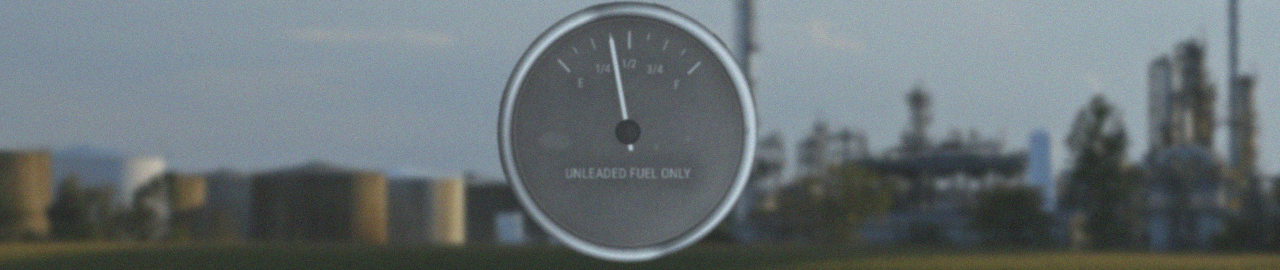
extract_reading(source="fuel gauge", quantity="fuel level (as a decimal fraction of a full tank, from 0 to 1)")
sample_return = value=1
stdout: value=0.375
